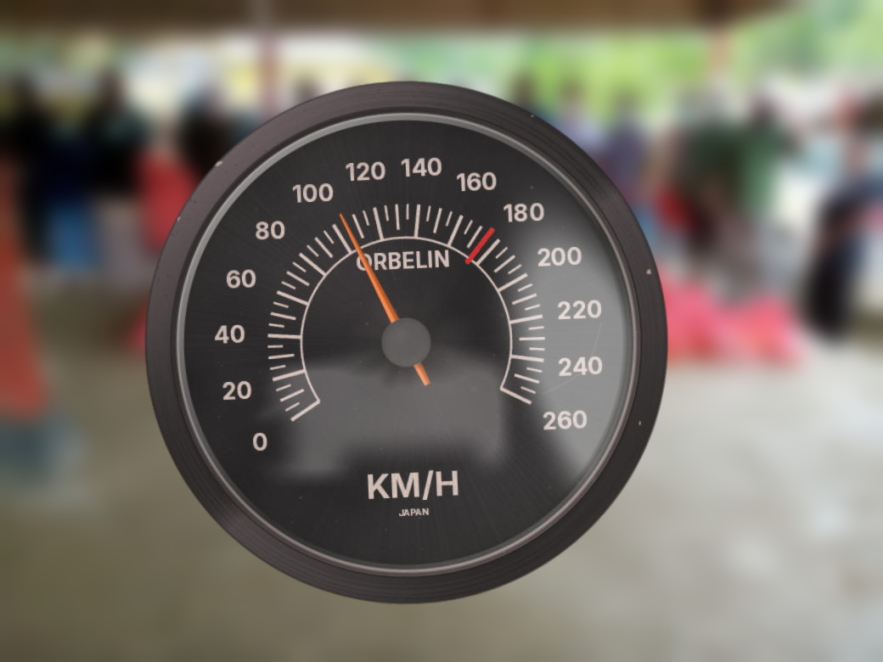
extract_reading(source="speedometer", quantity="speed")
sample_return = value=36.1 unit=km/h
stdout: value=105 unit=km/h
